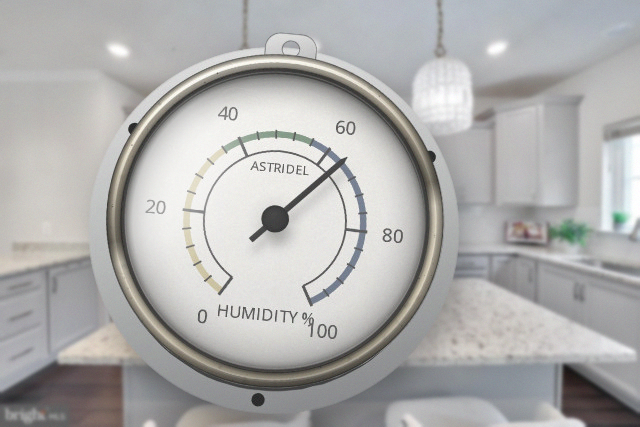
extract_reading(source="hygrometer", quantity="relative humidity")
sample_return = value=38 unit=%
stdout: value=64 unit=%
